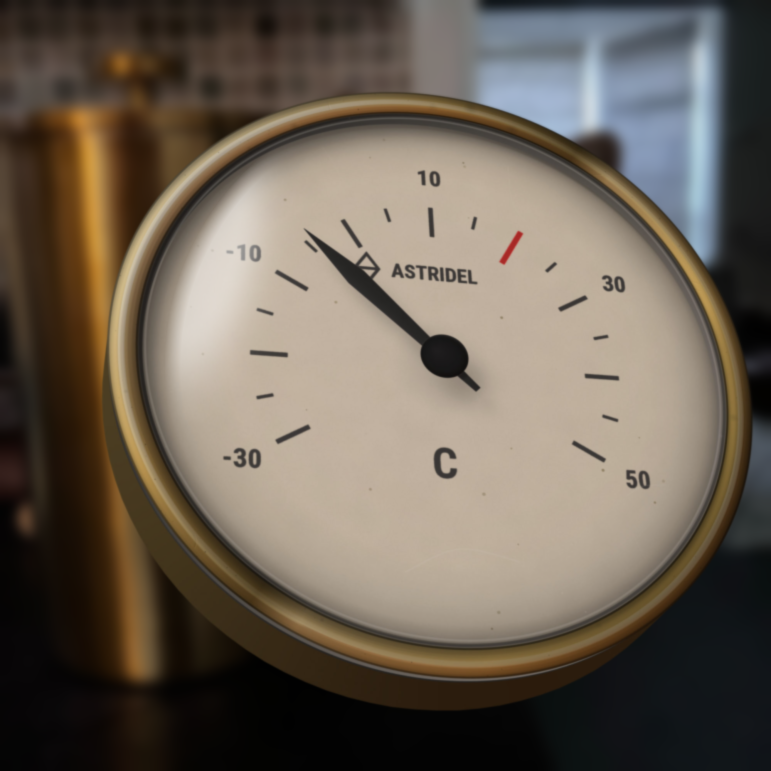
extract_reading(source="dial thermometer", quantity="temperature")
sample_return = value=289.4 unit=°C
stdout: value=-5 unit=°C
